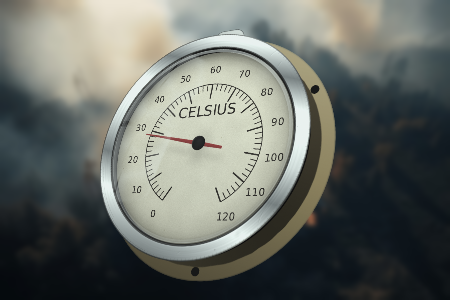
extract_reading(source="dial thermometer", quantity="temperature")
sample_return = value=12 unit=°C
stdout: value=28 unit=°C
